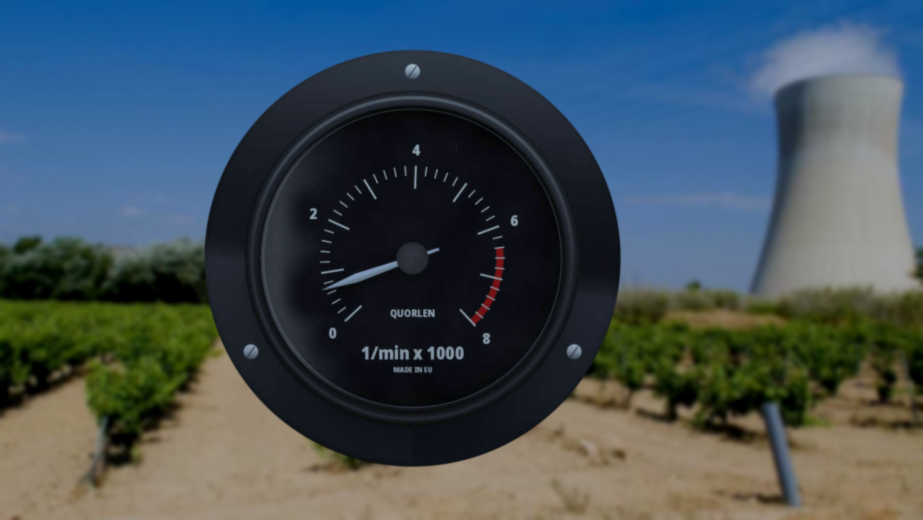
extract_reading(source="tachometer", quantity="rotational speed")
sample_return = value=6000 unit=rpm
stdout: value=700 unit=rpm
